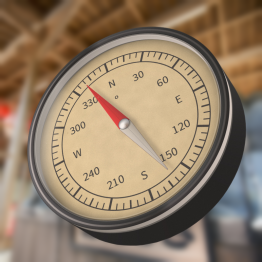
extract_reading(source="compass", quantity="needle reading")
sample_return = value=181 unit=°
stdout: value=340 unit=°
